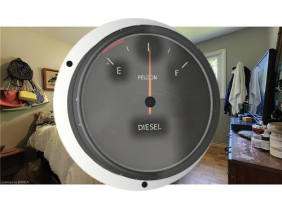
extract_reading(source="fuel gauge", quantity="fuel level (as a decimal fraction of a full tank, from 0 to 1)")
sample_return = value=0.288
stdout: value=0.5
